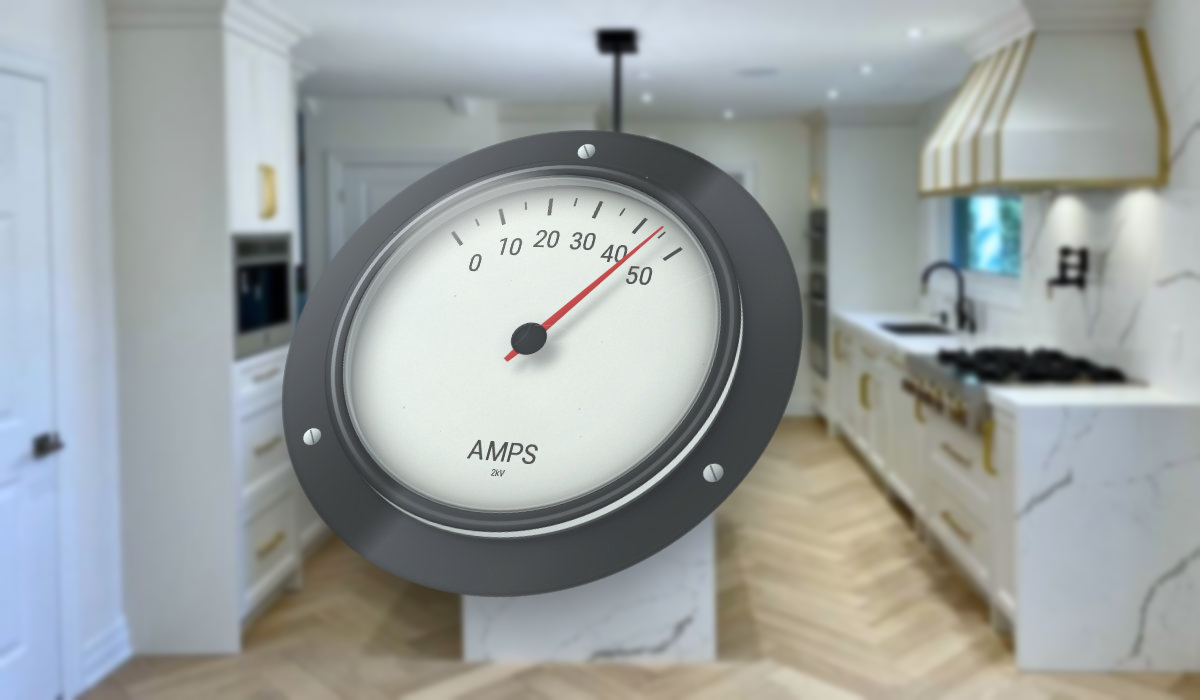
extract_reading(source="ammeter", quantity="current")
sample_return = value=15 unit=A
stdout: value=45 unit=A
